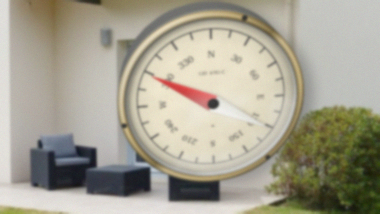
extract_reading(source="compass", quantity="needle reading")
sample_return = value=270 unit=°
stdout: value=300 unit=°
